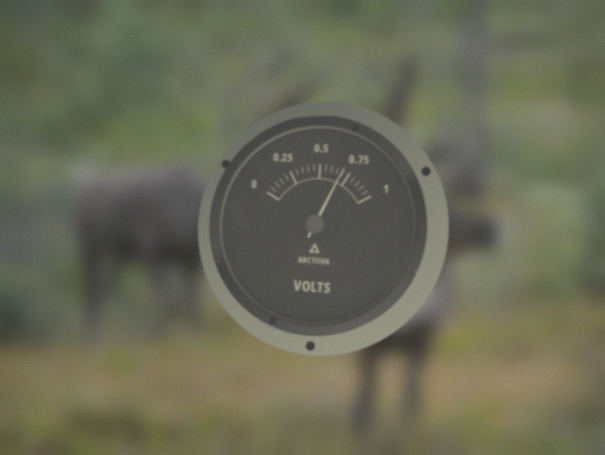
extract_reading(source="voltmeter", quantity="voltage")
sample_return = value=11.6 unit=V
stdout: value=0.7 unit=V
